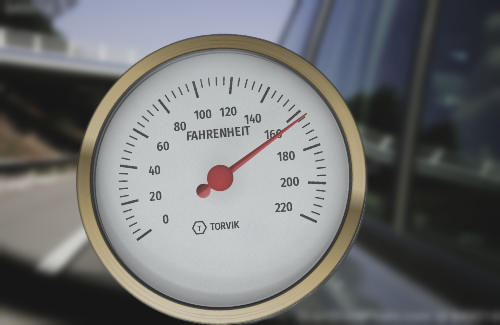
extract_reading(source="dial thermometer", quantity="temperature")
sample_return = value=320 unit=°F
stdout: value=164 unit=°F
